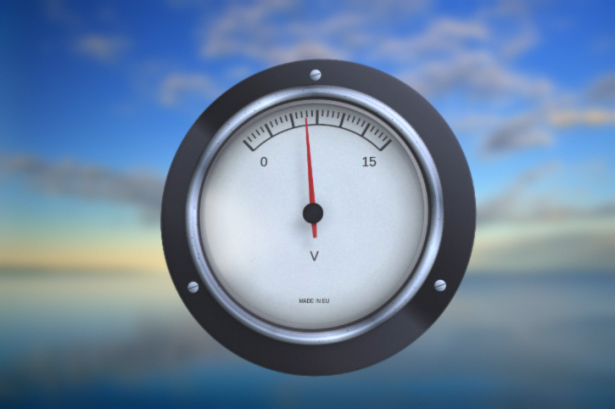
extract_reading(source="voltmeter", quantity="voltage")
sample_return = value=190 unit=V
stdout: value=6.5 unit=V
